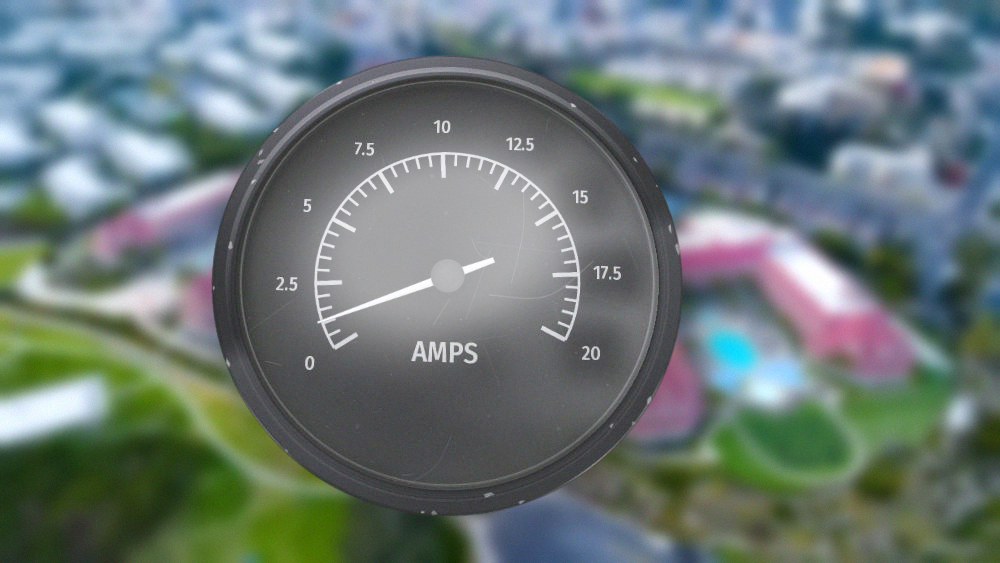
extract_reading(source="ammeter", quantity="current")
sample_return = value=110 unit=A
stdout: value=1 unit=A
